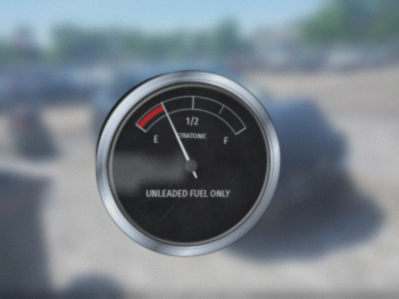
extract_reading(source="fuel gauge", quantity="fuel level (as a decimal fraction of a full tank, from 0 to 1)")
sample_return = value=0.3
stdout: value=0.25
